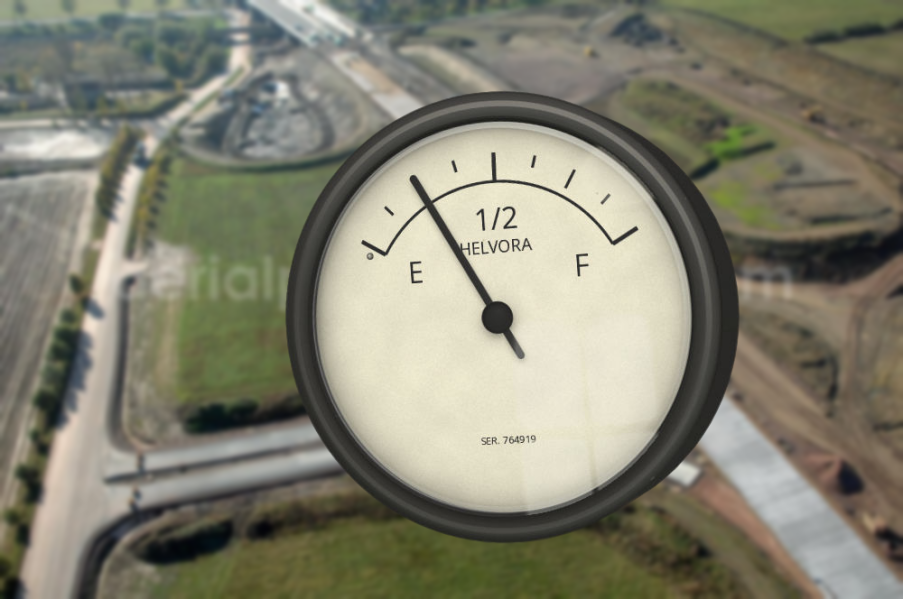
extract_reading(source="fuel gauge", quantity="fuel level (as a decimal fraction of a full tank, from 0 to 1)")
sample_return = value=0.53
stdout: value=0.25
